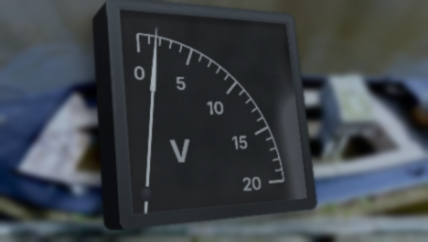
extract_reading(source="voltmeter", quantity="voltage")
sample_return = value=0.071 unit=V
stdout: value=1.5 unit=V
